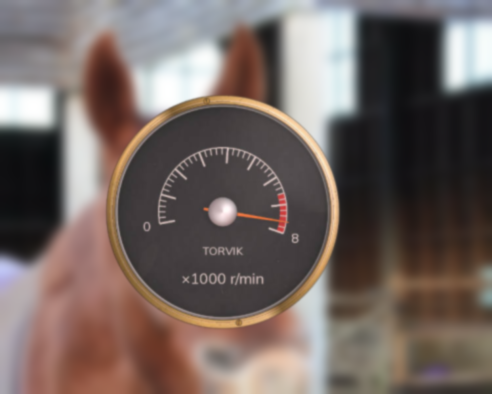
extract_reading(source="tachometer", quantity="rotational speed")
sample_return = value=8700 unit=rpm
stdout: value=7600 unit=rpm
